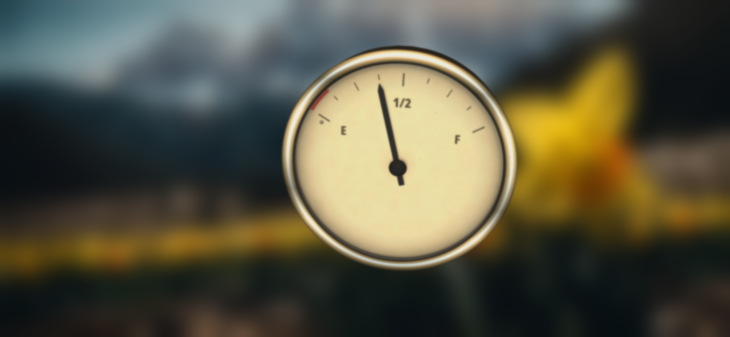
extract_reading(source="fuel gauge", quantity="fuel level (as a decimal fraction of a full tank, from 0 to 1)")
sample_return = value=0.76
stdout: value=0.375
